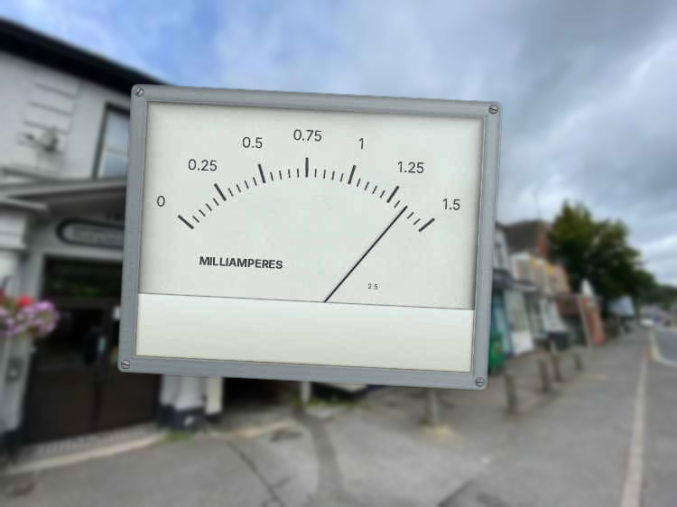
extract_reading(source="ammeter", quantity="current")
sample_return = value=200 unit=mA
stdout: value=1.35 unit=mA
